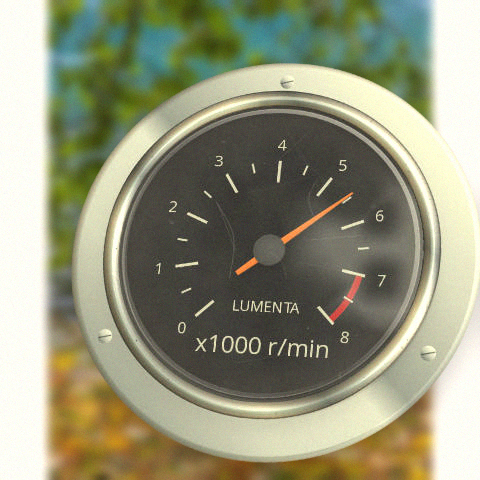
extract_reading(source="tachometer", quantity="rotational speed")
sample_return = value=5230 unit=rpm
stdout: value=5500 unit=rpm
